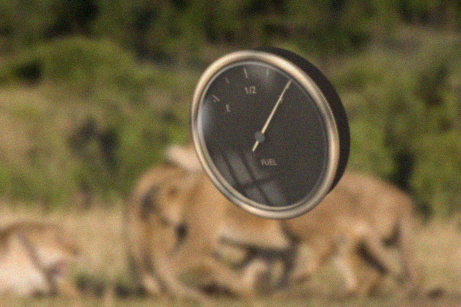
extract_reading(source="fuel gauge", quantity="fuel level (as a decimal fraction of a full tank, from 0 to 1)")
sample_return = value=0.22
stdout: value=1
